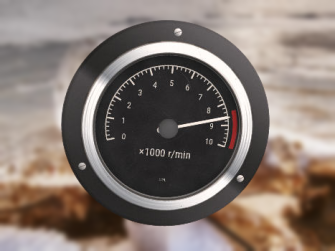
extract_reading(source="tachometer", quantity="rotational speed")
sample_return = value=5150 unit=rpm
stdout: value=8600 unit=rpm
